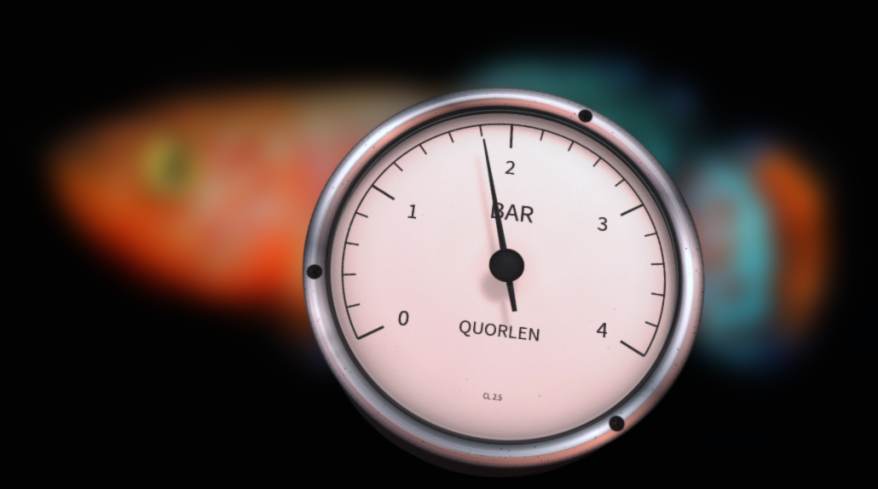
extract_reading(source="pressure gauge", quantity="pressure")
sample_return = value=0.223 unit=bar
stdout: value=1.8 unit=bar
